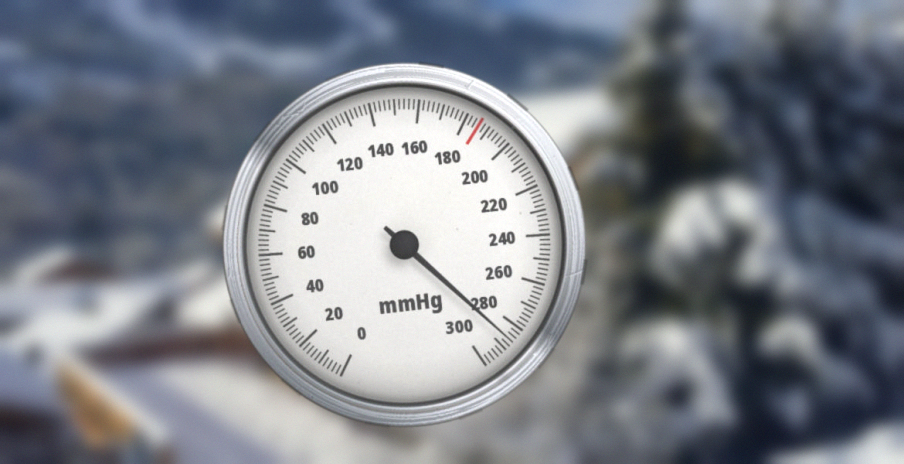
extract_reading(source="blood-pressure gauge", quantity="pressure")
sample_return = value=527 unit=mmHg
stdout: value=286 unit=mmHg
